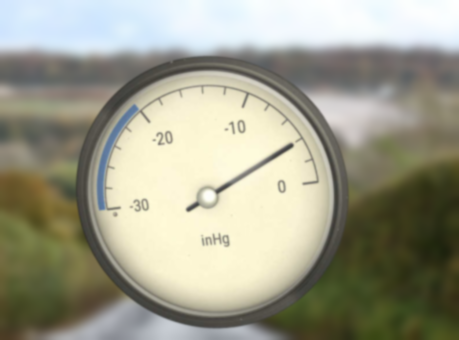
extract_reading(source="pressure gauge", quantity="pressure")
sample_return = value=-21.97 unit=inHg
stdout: value=-4 unit=inHg
